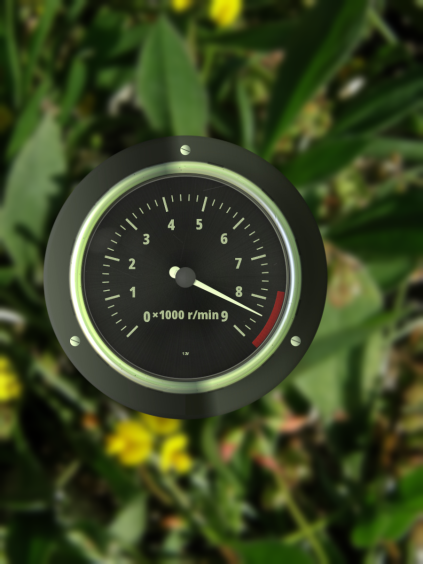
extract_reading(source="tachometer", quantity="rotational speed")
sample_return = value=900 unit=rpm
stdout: value=8400 unit=rpm
